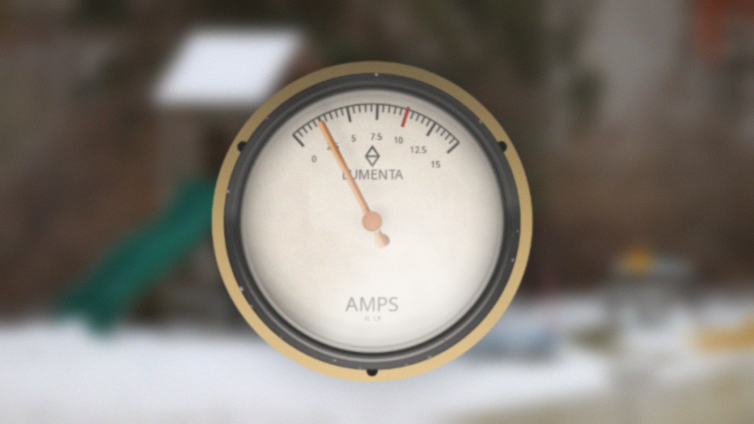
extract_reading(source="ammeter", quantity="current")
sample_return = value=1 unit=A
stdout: value=2.5 unit=A
